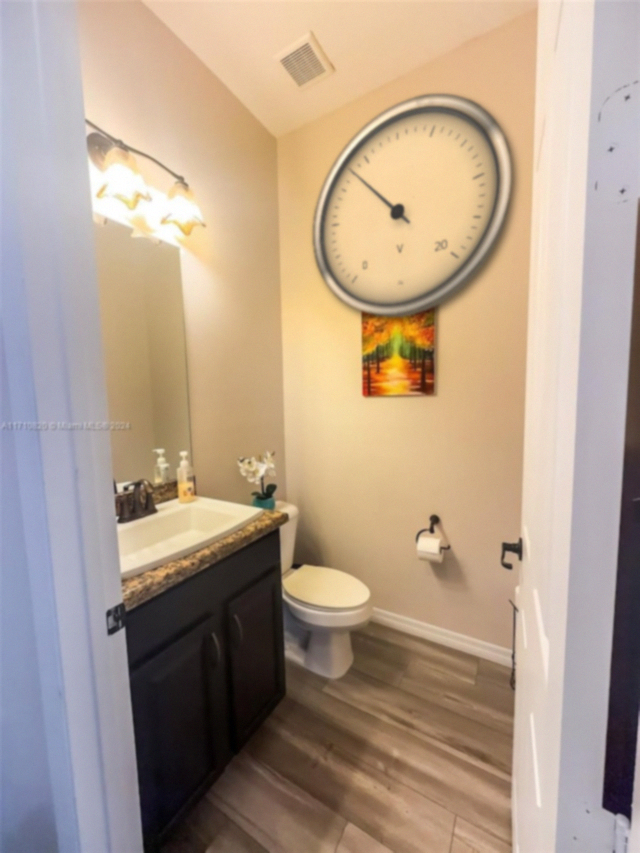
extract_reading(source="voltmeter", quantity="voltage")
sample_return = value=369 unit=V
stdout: value=7 unit=V
